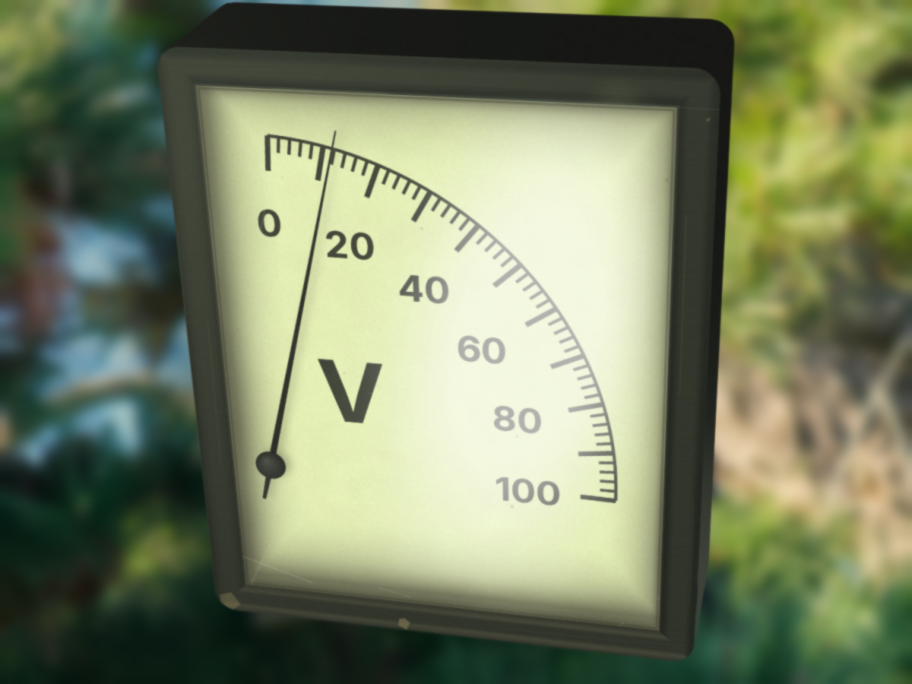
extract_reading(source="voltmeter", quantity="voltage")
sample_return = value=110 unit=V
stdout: value=12 unit=V
